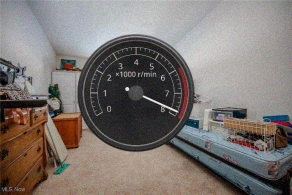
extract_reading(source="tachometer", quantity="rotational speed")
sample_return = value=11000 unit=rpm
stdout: value=7800 unit=rpm
